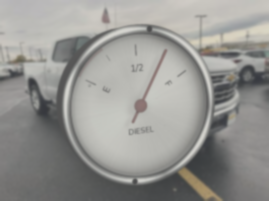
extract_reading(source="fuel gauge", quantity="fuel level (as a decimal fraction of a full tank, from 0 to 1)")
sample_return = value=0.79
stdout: value=0.75
